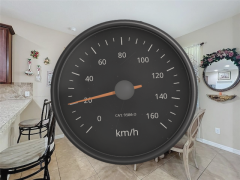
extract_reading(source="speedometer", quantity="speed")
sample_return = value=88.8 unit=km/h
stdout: value=20 unit=km/h
